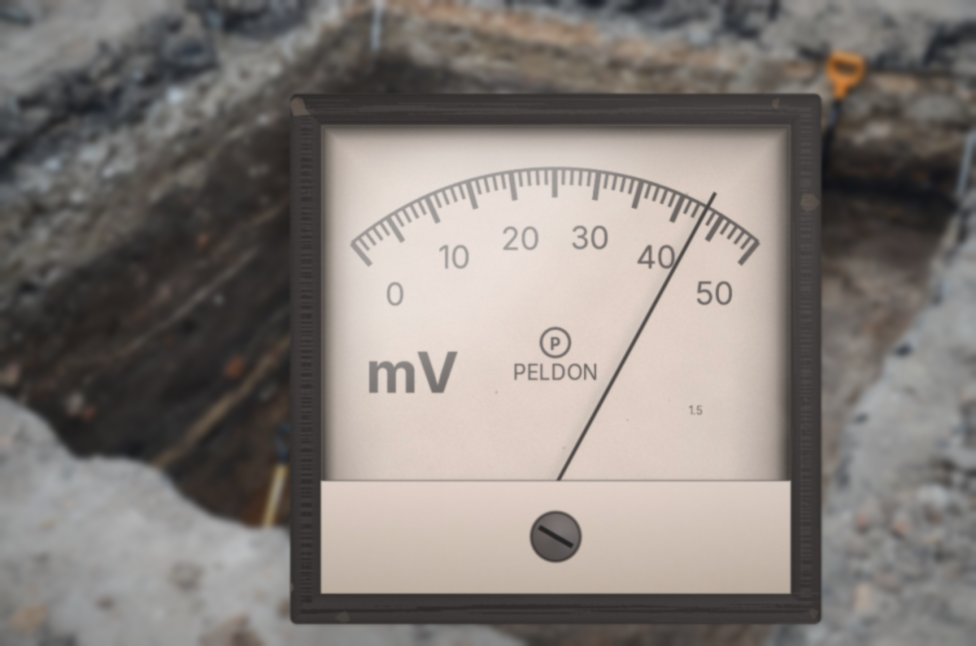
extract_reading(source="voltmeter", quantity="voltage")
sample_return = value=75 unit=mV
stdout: value=43 unit=mV
